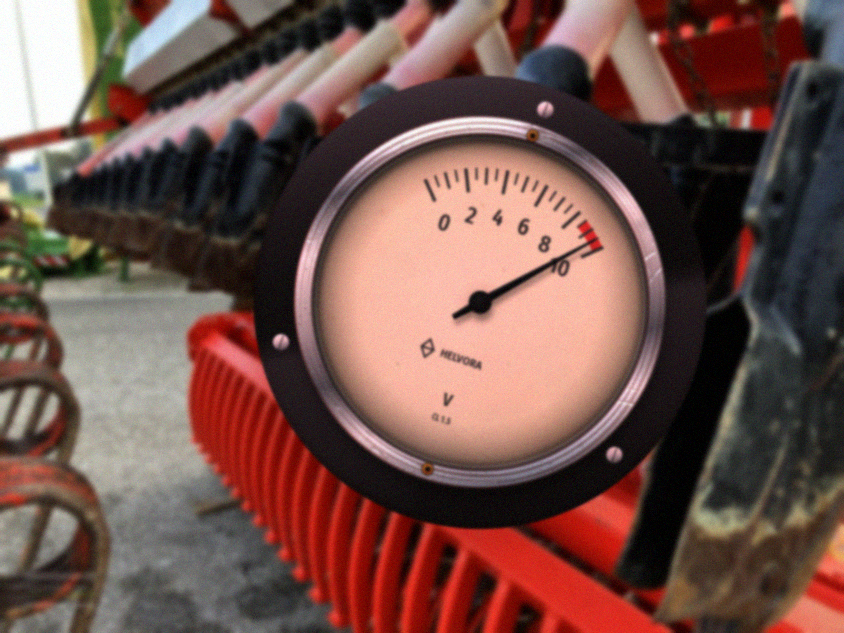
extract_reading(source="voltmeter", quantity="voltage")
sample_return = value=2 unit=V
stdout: value=9.5 unit=V
